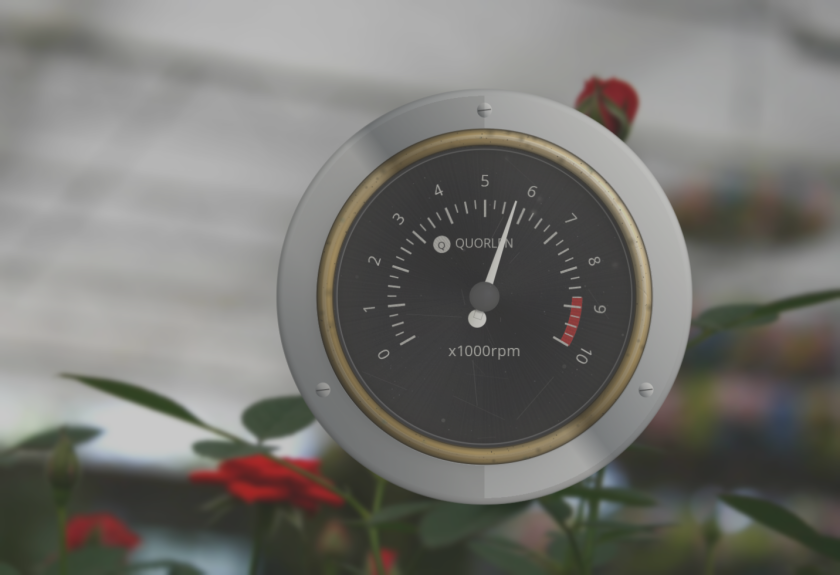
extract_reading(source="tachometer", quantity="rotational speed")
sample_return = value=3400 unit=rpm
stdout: value=5750 unit=rpm
